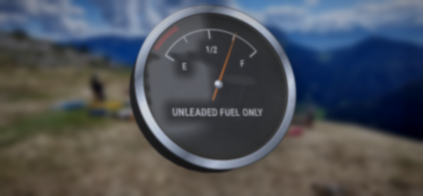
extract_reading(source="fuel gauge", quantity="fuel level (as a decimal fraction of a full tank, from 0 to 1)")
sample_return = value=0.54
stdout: value=0.75
